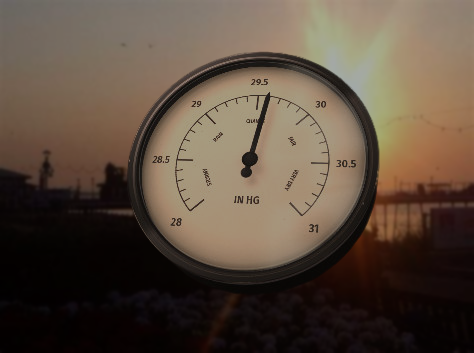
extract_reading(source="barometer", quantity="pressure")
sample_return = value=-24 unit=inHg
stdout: value=29.6 unit=inHg
